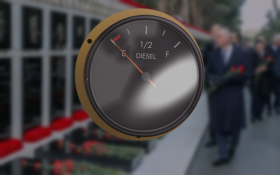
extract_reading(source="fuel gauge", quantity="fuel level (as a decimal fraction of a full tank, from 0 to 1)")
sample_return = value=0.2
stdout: value=0
